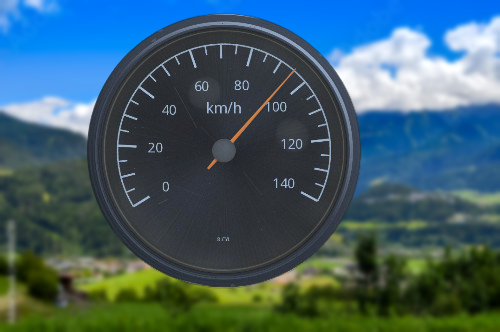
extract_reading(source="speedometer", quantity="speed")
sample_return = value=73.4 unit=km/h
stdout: value=95 unit=km/h
